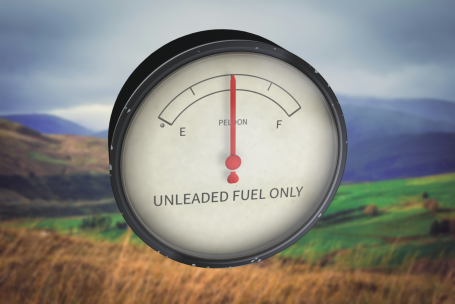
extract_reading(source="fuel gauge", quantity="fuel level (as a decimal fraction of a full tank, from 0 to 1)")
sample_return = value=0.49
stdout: value=0.5
